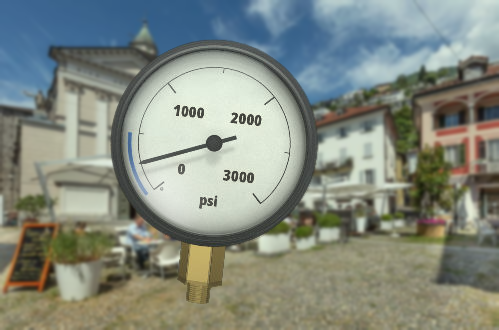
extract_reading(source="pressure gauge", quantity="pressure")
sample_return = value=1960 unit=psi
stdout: value=250 unit=psi
